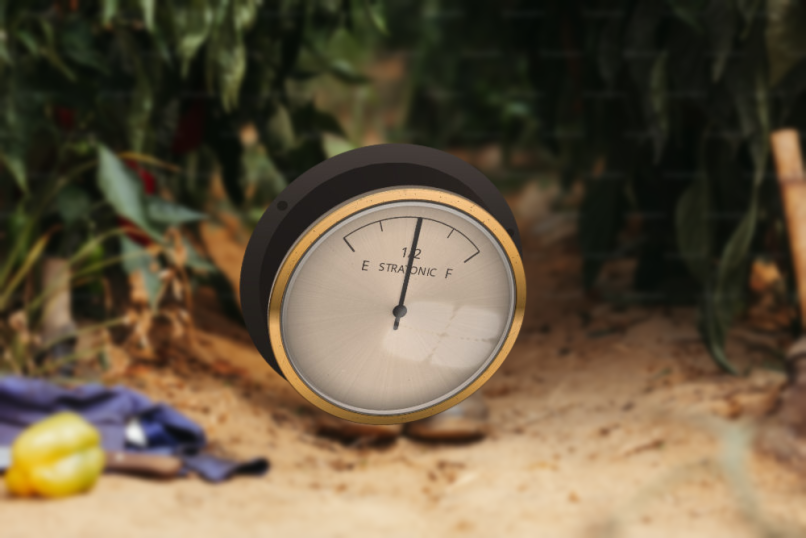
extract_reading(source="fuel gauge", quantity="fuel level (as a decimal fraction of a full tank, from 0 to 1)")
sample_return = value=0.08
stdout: value=0.5
